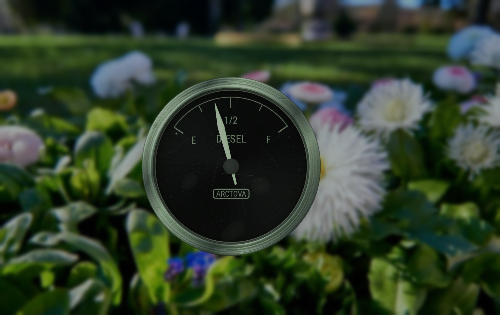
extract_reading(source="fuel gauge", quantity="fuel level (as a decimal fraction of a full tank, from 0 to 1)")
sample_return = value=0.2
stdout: value=0.375
